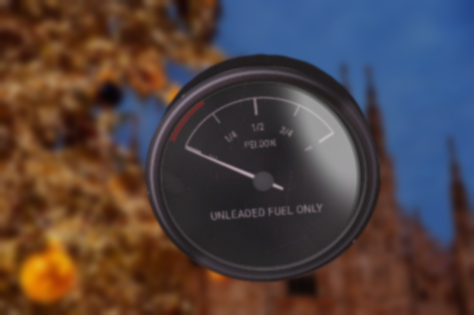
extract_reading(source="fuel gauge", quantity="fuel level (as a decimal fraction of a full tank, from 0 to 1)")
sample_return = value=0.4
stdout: value=0
